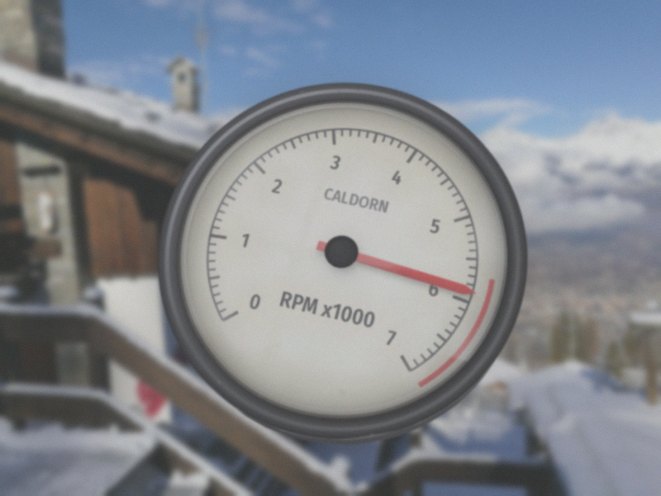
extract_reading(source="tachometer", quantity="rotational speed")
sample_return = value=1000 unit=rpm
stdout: value=5900 unit=rpm
